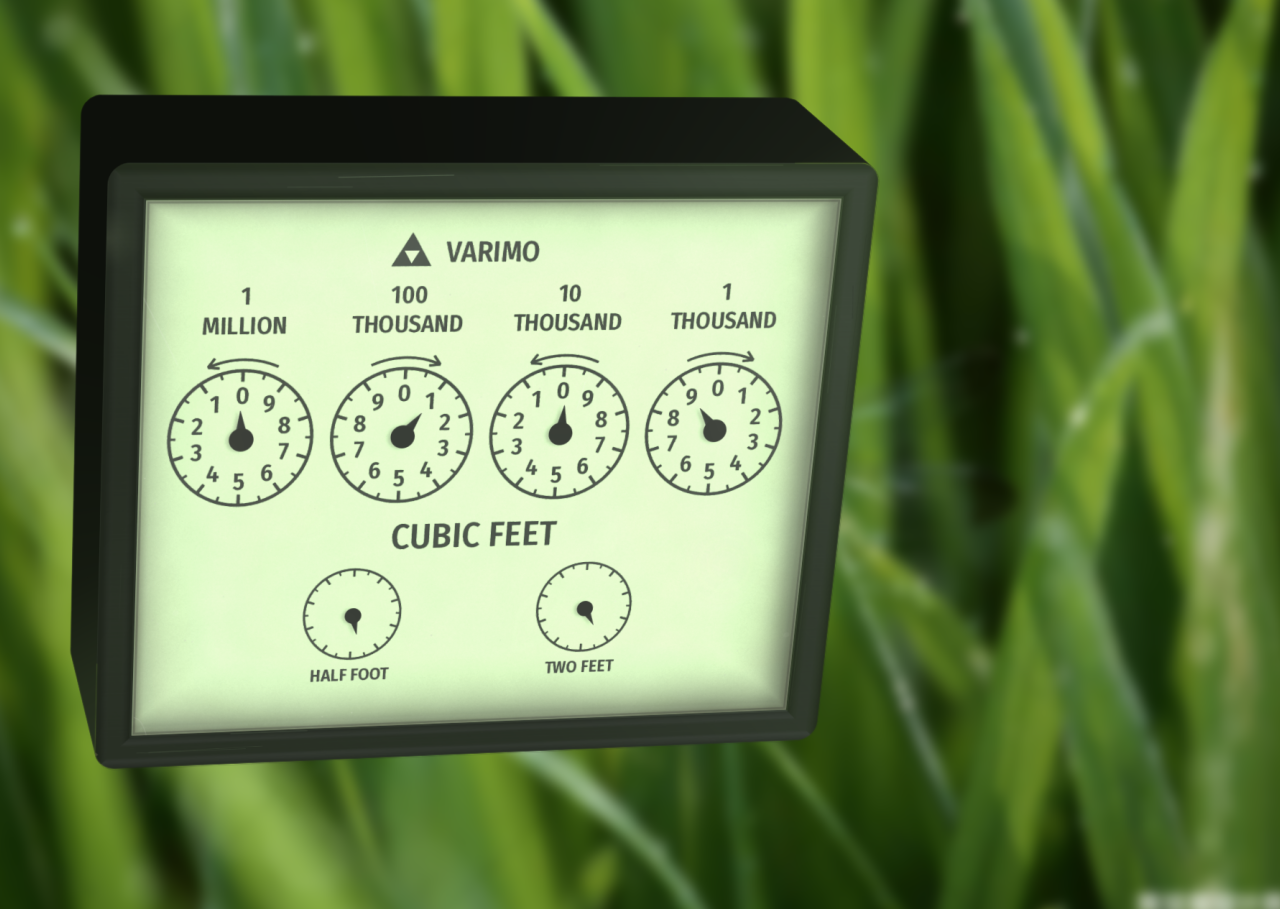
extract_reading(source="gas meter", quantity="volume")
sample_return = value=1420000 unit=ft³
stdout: value=9900 unit=ft³
